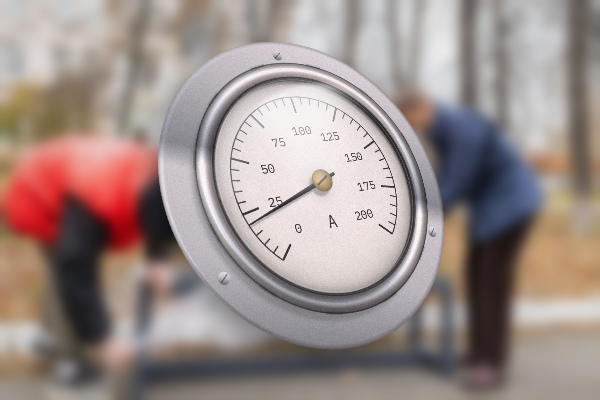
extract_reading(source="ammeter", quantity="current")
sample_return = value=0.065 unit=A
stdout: value=20 unit=A
